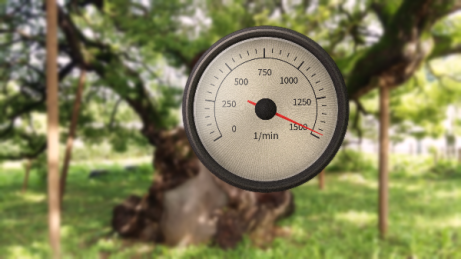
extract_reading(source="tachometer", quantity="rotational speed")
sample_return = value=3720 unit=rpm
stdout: value=1475 unit=rpm
